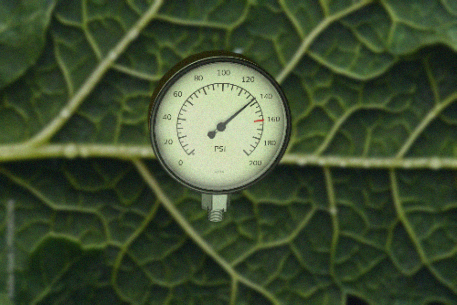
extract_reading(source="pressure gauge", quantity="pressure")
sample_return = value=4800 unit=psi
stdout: value=135 unit=psi
